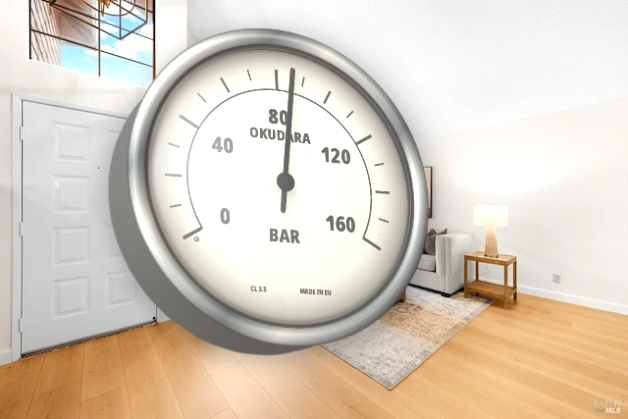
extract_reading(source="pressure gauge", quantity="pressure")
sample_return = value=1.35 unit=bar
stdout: value=85 unit=bar
